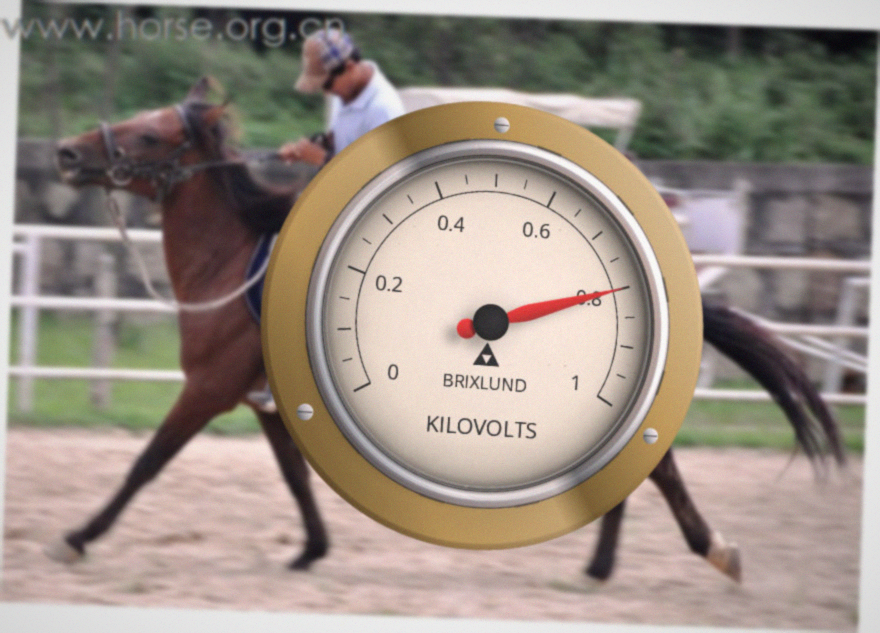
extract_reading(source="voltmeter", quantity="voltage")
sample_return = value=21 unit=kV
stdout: value=0.8 unit=kV
